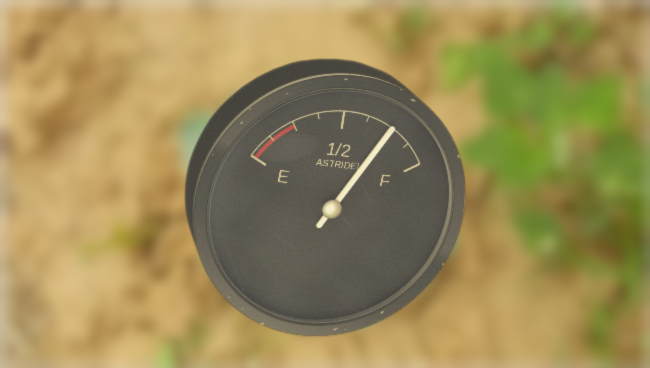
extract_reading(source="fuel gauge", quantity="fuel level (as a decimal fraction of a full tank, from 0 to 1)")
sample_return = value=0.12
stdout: value=0.75
